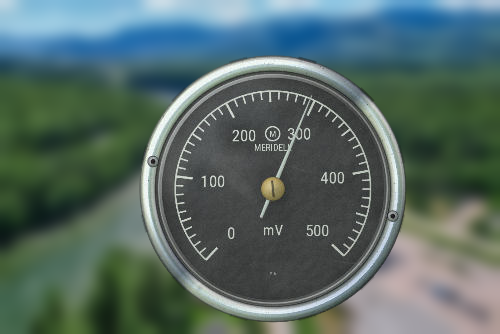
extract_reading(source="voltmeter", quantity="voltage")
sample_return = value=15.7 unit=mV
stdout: value=295 unit=mV
